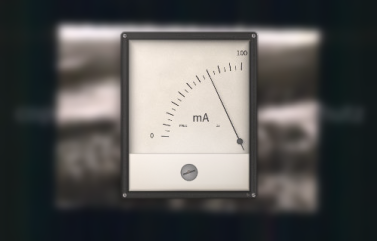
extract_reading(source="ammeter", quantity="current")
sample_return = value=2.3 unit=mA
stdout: value=70 unit=mA
